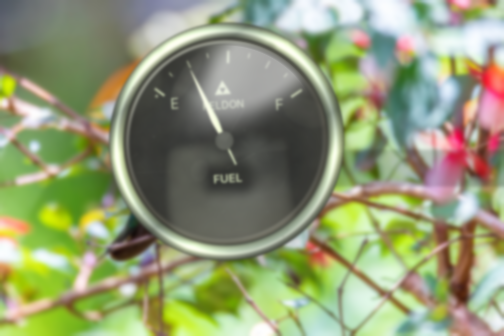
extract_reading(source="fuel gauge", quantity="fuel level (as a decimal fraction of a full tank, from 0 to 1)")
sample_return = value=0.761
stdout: value=0.25
